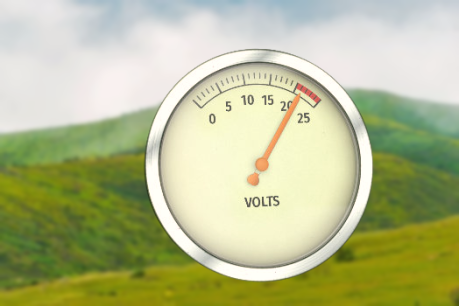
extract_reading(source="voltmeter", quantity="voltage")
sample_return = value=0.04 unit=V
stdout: value=21 unit=V
